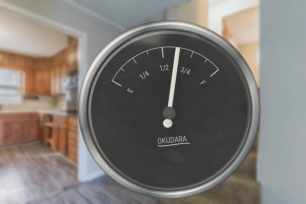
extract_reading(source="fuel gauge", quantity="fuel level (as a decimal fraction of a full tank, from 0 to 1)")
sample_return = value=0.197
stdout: value=0.625
